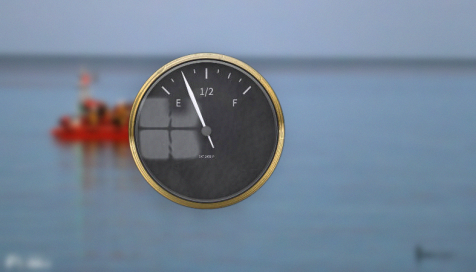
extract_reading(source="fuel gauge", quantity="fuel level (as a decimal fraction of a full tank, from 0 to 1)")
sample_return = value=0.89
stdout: value=0.25
